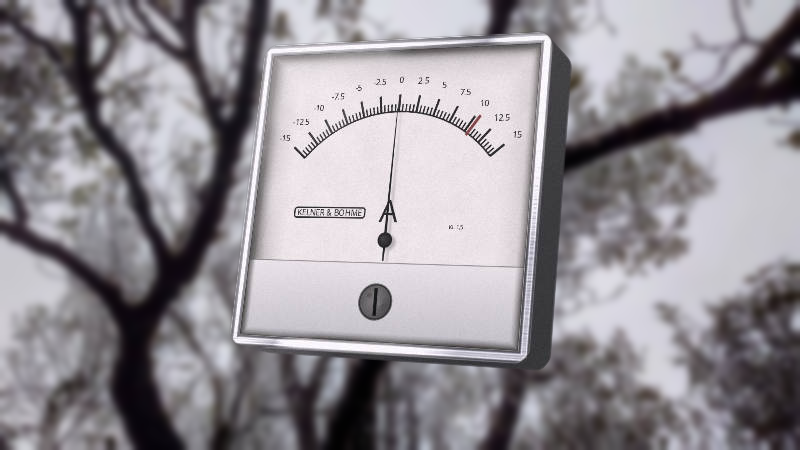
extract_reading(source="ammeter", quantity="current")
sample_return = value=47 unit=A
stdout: value=0 unit=A
